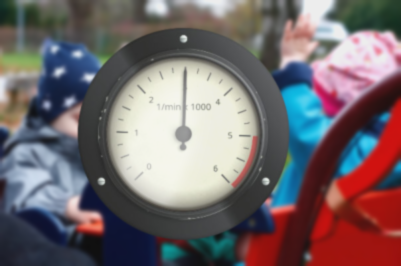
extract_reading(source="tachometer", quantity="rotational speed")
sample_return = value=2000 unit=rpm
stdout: value=3000 unit=rpm
